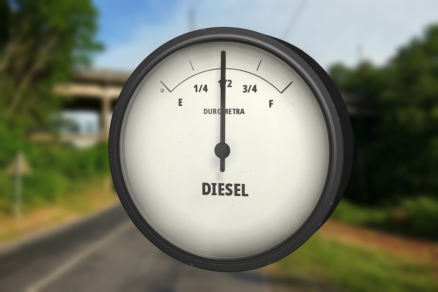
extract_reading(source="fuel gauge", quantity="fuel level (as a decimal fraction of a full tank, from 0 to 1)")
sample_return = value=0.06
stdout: value=0.5
